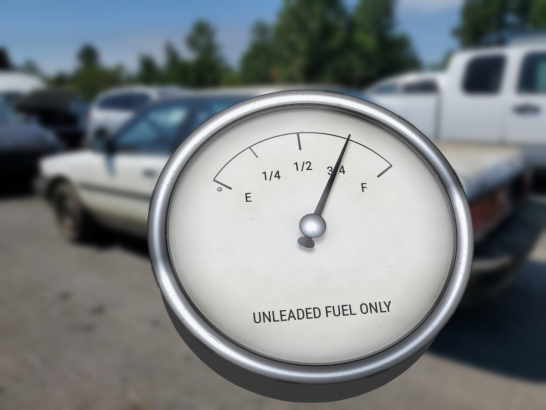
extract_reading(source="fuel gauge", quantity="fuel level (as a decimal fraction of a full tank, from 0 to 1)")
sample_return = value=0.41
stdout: value=0.75
